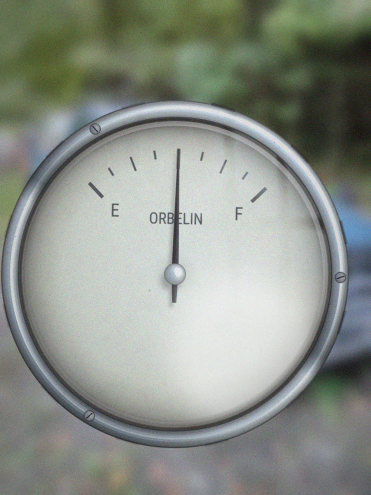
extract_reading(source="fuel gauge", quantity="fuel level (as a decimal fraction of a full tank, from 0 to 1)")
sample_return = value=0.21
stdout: value=0.5
